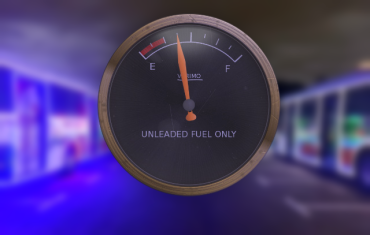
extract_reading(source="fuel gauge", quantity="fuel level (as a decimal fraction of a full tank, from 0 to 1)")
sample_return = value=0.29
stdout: value=0.375
